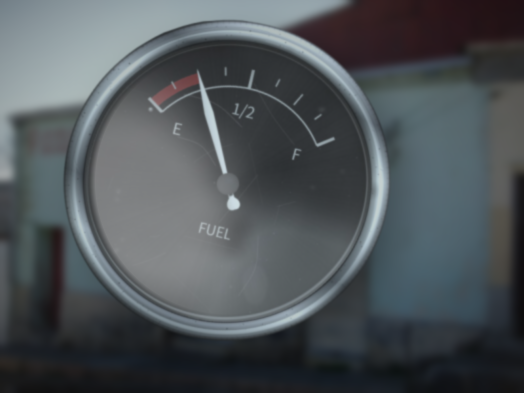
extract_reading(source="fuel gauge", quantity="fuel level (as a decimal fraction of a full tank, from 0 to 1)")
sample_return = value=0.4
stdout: value=0.25
